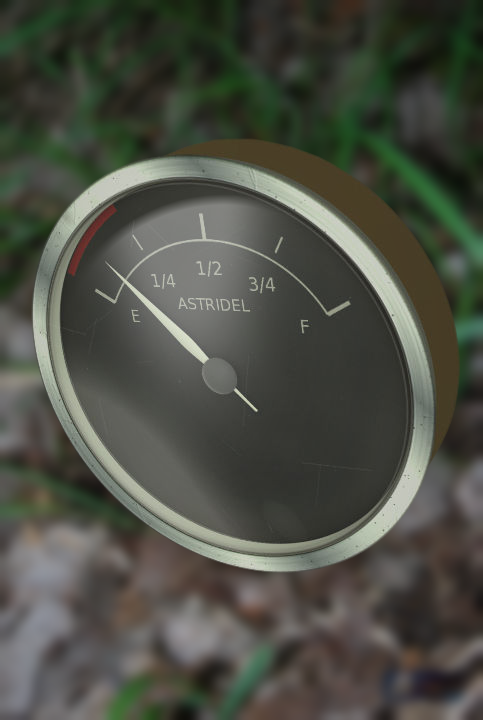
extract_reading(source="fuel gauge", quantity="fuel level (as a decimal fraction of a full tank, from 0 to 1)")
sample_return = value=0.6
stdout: value=0.125
